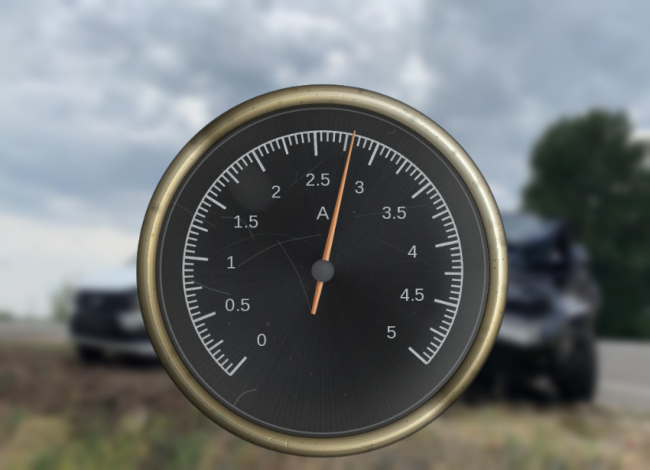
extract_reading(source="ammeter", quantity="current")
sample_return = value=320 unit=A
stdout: value=2.8 unit=A
